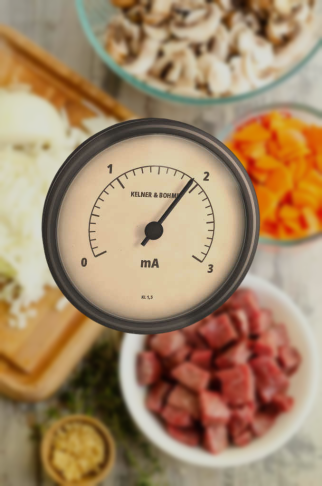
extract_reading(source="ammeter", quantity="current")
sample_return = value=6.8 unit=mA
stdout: value=1.9 unit=mA
